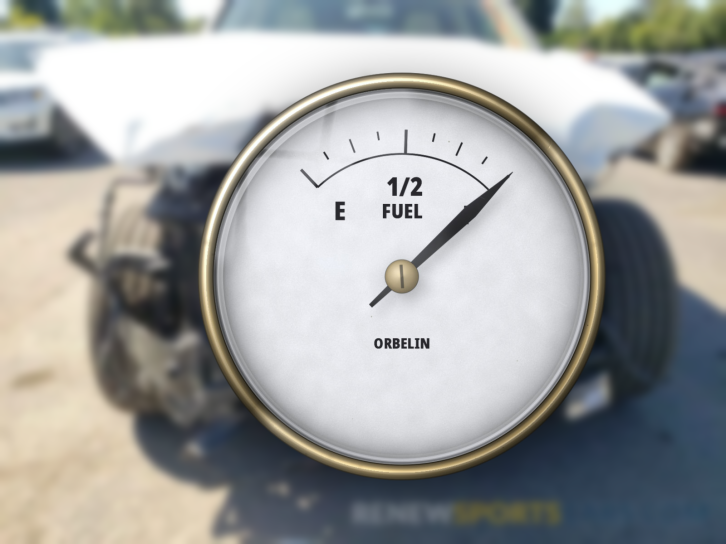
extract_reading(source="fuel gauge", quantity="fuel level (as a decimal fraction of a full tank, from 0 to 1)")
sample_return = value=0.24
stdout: value=1
